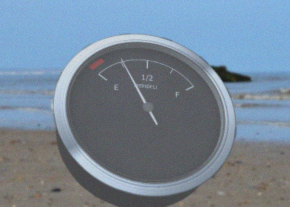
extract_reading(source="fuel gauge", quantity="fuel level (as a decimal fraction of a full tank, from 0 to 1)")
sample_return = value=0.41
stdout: value=0.25
